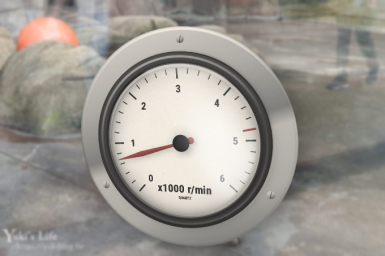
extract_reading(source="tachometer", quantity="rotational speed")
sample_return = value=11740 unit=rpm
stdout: value=700 unit=rpm
